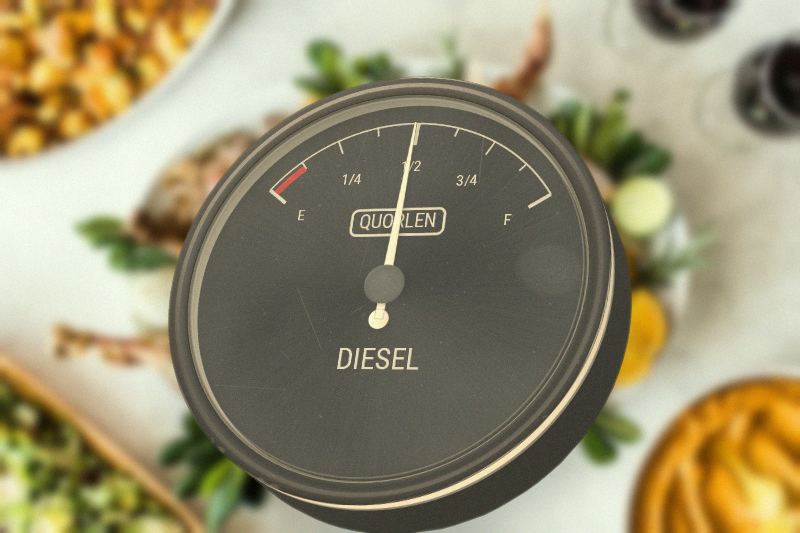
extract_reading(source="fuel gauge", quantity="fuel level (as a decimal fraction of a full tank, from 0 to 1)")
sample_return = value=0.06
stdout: value=0.5
